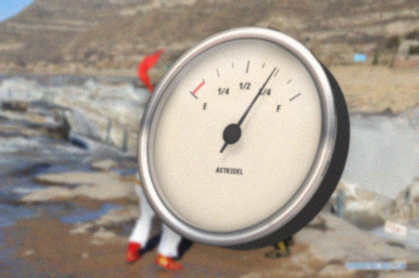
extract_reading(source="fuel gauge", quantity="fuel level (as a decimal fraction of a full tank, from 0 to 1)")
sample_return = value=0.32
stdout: value=0.75
